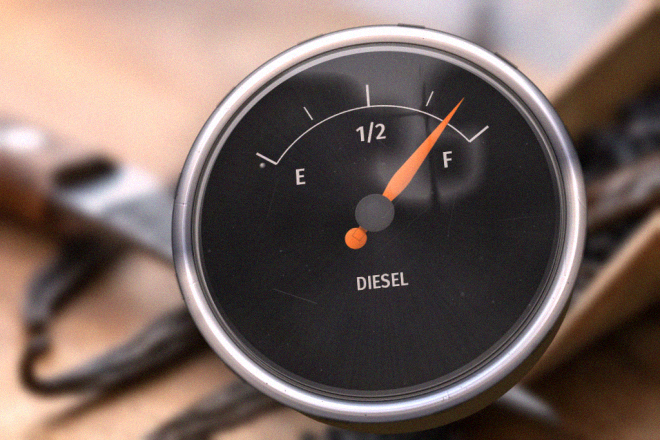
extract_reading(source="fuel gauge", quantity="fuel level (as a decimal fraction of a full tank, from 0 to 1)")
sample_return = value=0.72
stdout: value=0.875
